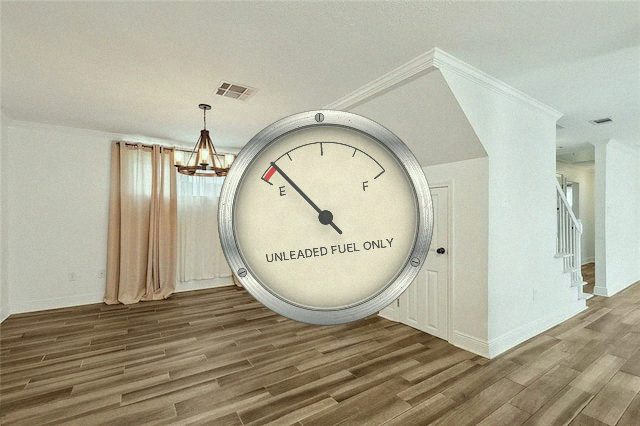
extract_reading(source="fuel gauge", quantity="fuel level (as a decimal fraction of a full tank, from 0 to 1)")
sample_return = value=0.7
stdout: value=0.125
